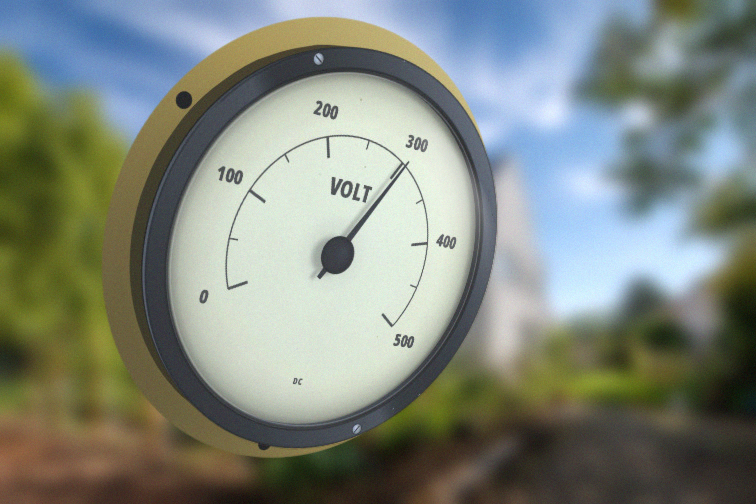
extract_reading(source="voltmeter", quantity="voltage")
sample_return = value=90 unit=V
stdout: value=300 unit=V
